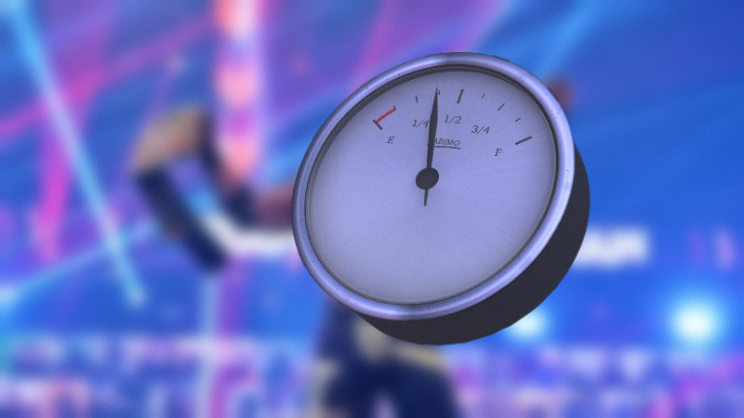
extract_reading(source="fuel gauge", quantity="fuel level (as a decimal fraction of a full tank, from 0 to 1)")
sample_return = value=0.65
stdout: value=0.375
